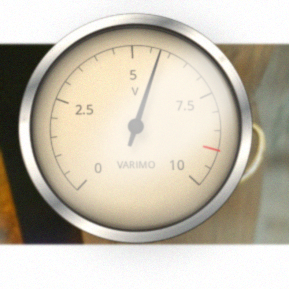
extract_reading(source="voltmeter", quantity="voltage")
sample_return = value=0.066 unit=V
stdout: value=5.75 unit=V
